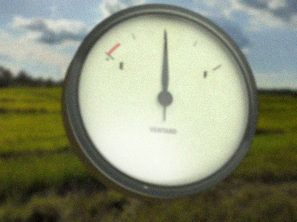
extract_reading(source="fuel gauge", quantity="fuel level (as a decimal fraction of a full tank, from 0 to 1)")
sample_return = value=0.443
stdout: value=0.5
